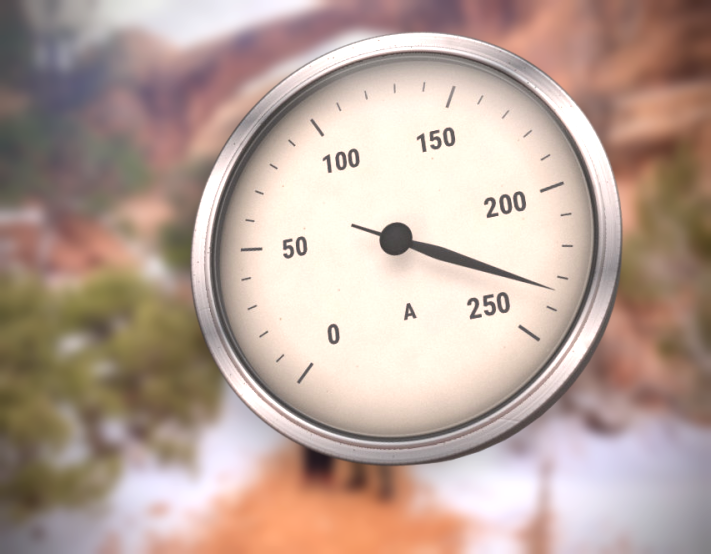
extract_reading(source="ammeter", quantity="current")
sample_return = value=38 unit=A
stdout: value=235 unit=A
